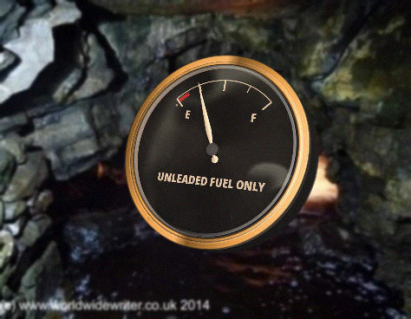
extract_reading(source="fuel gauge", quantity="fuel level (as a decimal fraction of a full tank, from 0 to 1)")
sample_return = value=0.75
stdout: value=0.25
